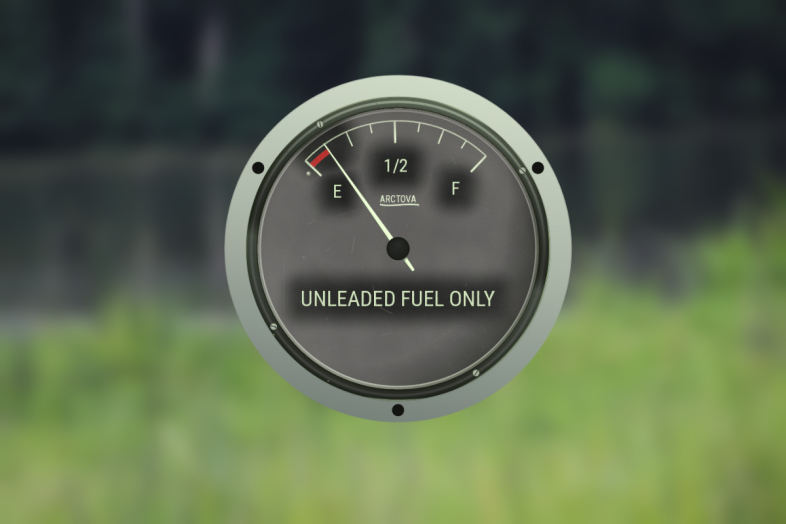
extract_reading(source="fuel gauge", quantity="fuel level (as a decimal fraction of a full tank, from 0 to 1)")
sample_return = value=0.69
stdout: value=0.125
